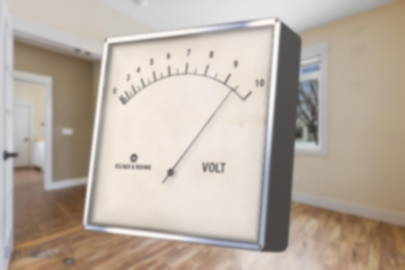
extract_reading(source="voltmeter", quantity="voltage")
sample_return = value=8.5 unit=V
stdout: value=9.5 unit=V
